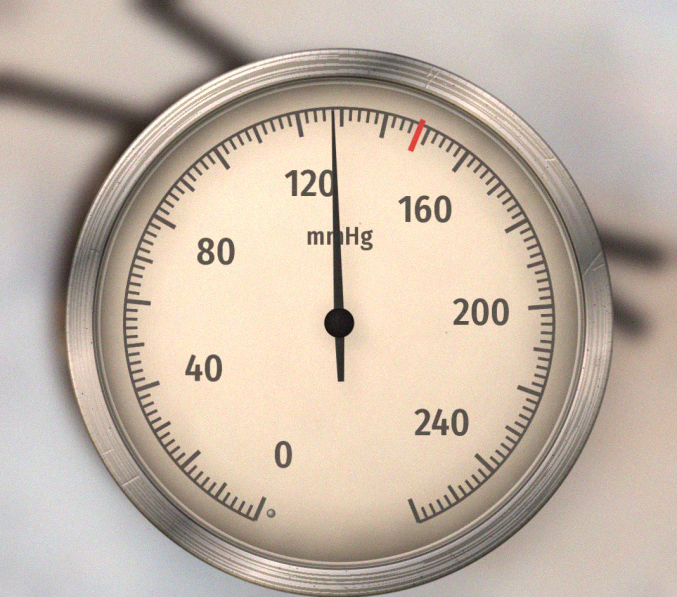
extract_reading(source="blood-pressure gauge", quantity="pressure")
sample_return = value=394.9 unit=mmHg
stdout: value=128 unit=mmHg
